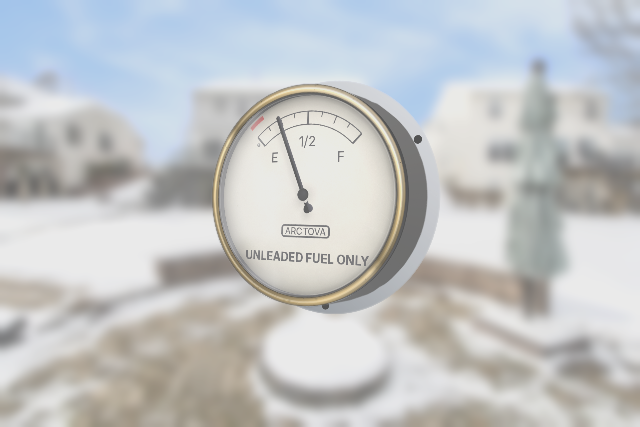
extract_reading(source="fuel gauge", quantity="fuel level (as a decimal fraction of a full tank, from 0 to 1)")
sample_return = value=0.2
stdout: value=0.25
